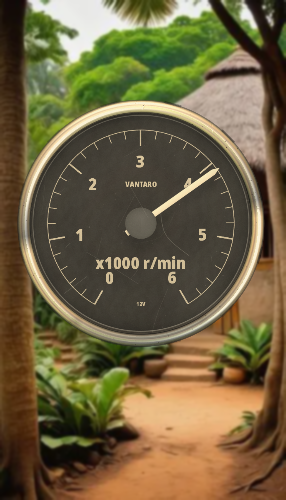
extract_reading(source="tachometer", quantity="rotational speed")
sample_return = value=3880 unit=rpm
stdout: value=4100 unit=rpm
